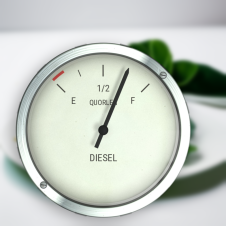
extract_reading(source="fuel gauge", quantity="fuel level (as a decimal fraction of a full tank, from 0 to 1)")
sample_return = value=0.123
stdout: value=0.75
